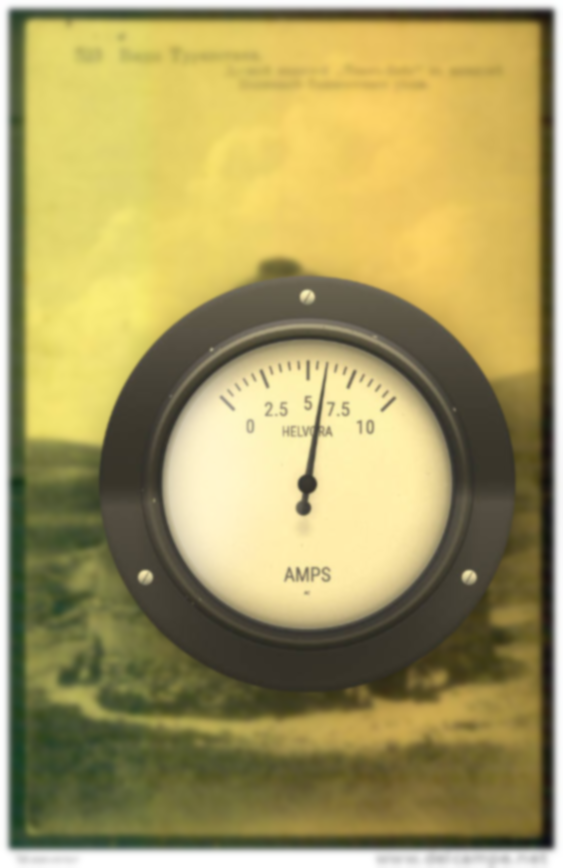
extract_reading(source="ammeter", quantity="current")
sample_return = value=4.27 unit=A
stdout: value=6 unit=A
